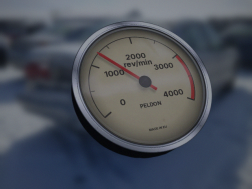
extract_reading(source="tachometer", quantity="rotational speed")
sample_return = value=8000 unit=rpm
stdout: value=1250 unit=rpm
